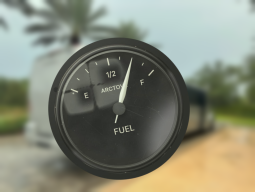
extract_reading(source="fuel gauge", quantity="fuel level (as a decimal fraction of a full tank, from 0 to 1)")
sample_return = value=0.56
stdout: value=0.75
